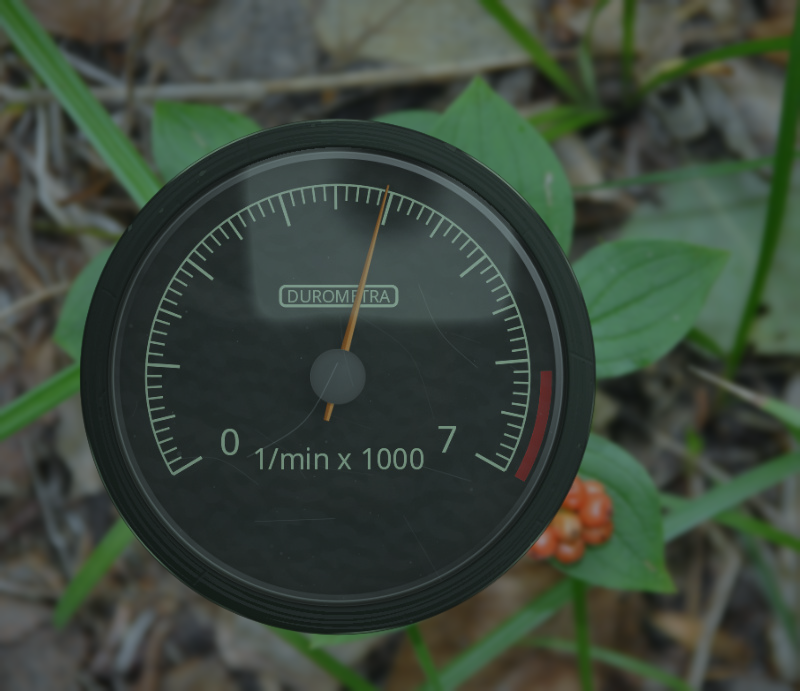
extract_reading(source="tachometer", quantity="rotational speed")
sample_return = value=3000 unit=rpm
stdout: value=3950 unit=rpm
